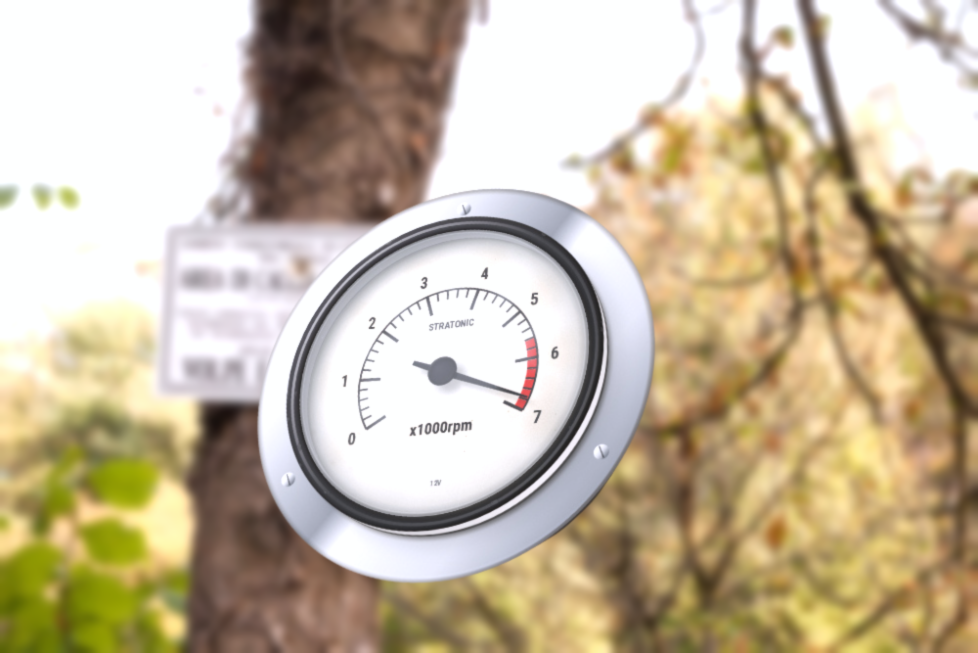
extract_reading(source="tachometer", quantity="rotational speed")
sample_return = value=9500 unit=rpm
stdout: value=6800 unit=rpm
